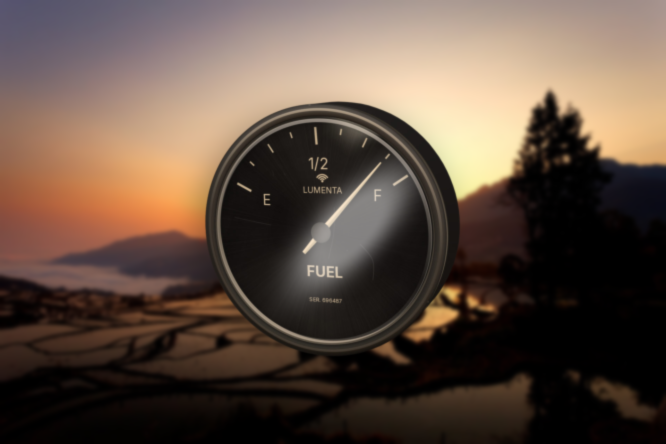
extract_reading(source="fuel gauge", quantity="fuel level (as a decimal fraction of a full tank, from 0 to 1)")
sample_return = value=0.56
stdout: value=0.875
